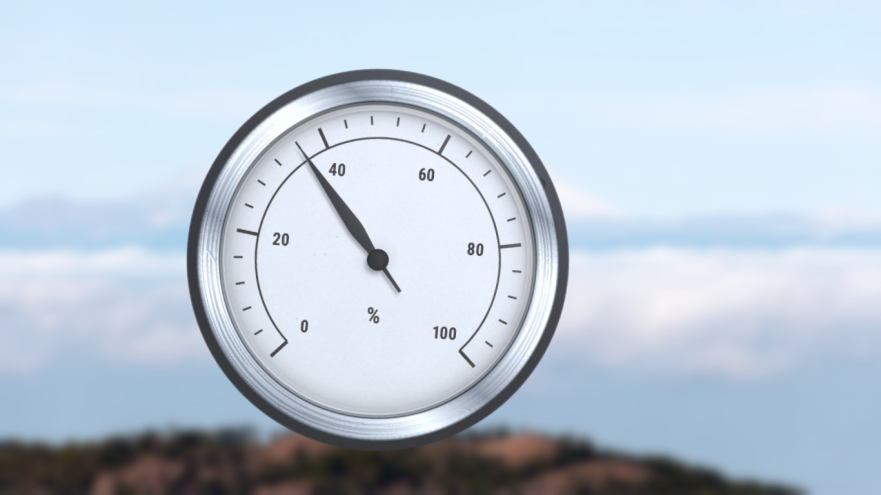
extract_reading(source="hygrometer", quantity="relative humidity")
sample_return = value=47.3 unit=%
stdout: value=36 unit=%
